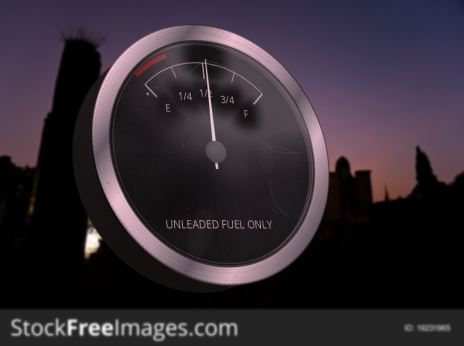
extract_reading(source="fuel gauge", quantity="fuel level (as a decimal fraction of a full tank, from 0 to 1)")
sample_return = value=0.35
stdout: value=0.5
